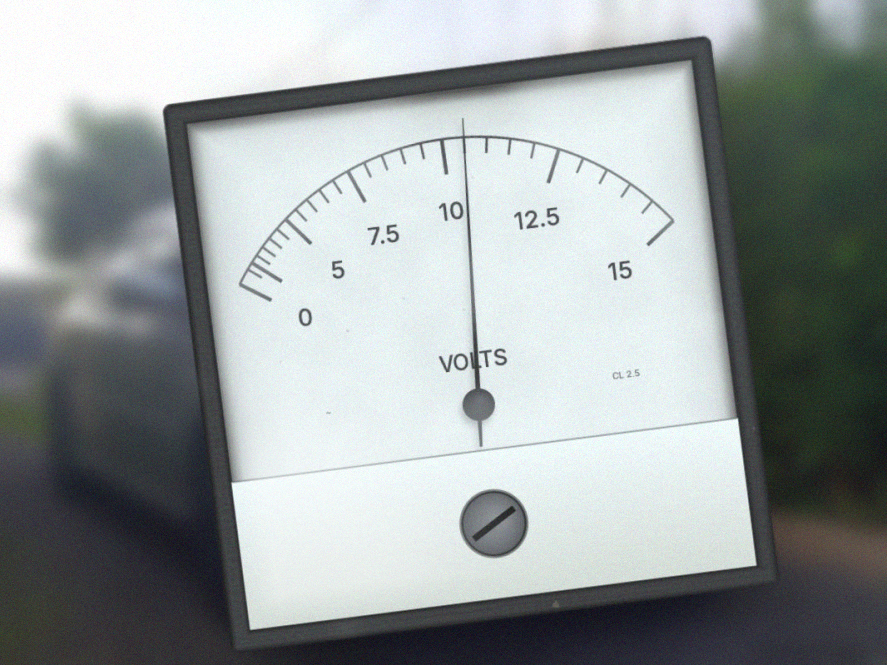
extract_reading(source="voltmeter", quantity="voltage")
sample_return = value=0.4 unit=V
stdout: value=10.5 unit=V
